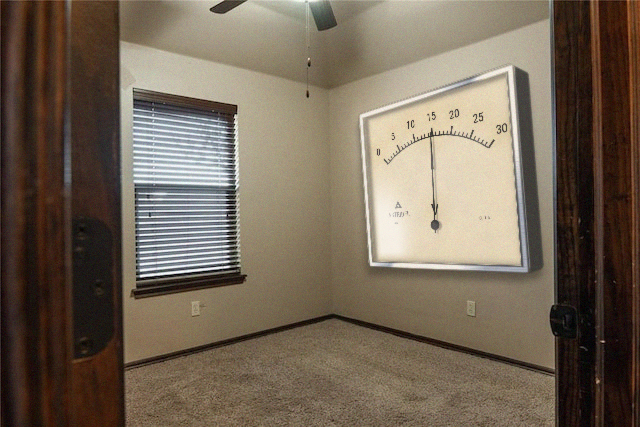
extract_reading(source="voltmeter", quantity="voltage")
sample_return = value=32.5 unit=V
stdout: value=15 unit=V
